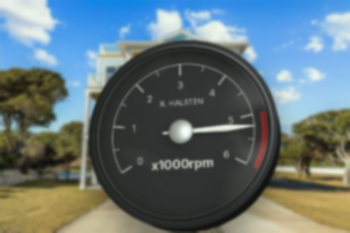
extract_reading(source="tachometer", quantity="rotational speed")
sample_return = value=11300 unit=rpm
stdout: value=5250 unit=rpm
